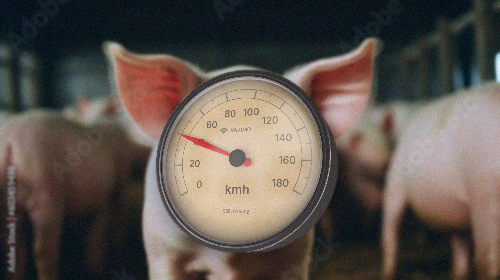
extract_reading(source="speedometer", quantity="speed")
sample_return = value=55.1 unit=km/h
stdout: value=40 unit=km/h
